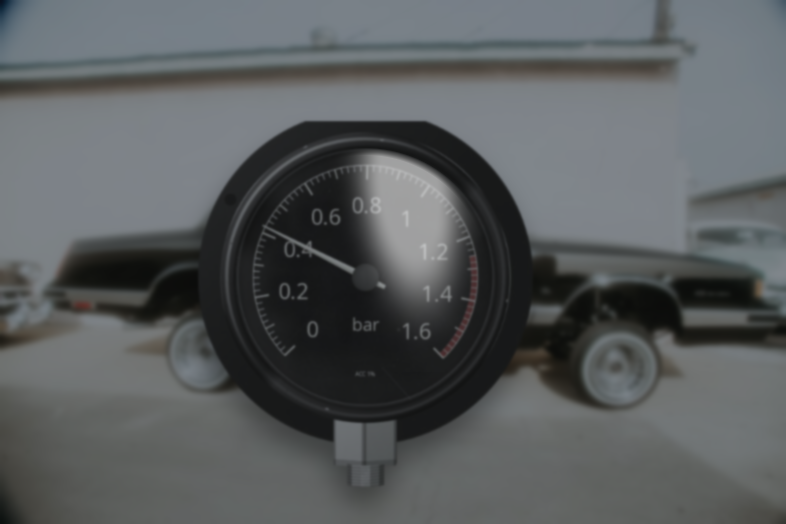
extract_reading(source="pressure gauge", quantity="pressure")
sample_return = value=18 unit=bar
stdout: value=0.42 unit=bar
